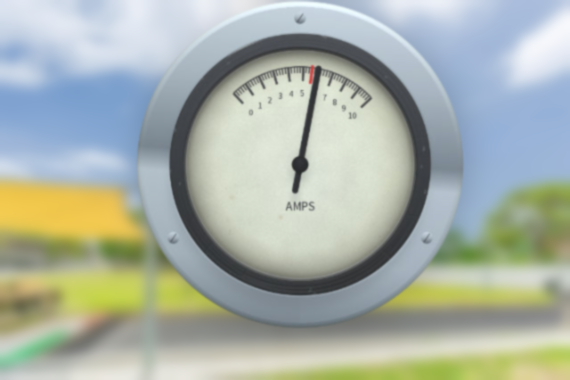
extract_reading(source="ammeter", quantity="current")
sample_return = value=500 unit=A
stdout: value=6 unit=A
